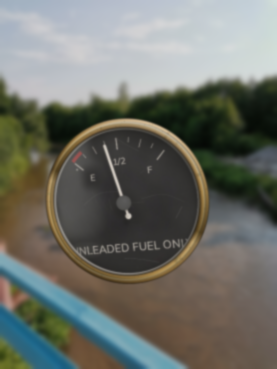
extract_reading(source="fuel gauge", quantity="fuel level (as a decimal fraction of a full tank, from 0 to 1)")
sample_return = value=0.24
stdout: value=0.375
